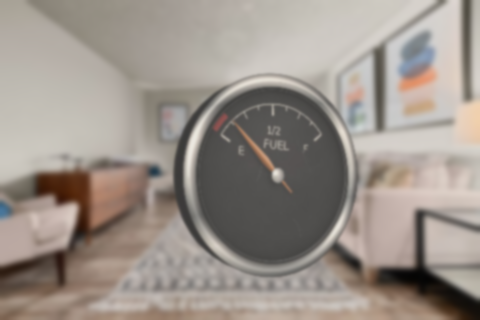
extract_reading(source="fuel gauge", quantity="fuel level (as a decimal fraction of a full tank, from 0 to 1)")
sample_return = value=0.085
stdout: value=0.125
